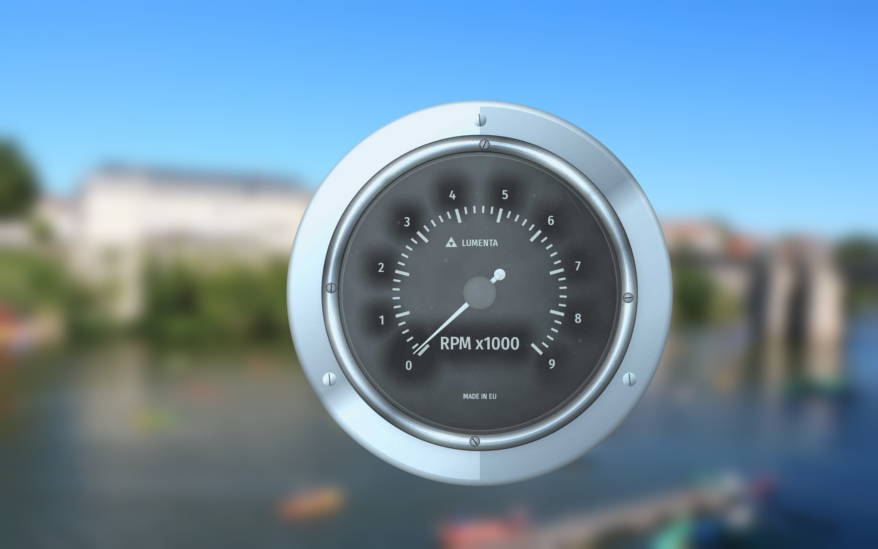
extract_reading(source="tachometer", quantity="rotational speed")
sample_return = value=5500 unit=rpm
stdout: value=100 unit=rpm
